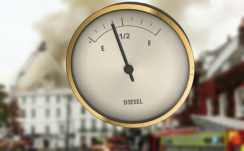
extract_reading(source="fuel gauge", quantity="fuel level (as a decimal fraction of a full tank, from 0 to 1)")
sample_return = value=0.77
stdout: value=0.375
